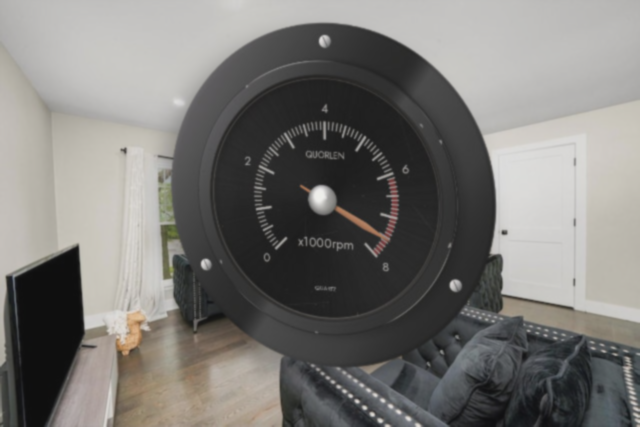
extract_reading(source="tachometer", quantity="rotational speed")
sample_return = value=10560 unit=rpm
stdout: value=7500 unit=rpm
